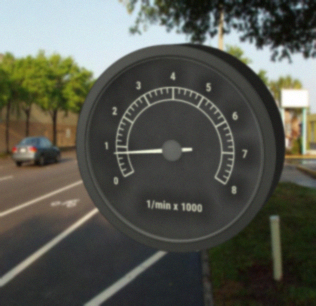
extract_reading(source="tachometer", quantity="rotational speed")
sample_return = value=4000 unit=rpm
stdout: value=800 unit=rpm
